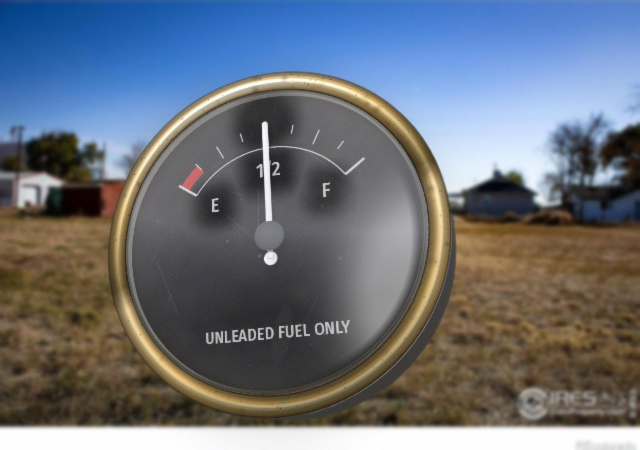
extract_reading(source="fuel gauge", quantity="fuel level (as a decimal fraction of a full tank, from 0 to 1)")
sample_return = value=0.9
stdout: value=0.5
